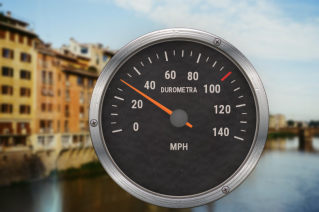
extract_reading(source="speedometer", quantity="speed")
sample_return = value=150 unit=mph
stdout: value=30 unit=mph
